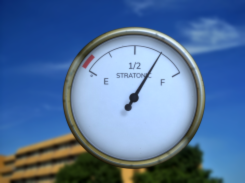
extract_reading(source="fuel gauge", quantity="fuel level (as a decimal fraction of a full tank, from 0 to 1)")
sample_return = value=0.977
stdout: value=0.75
